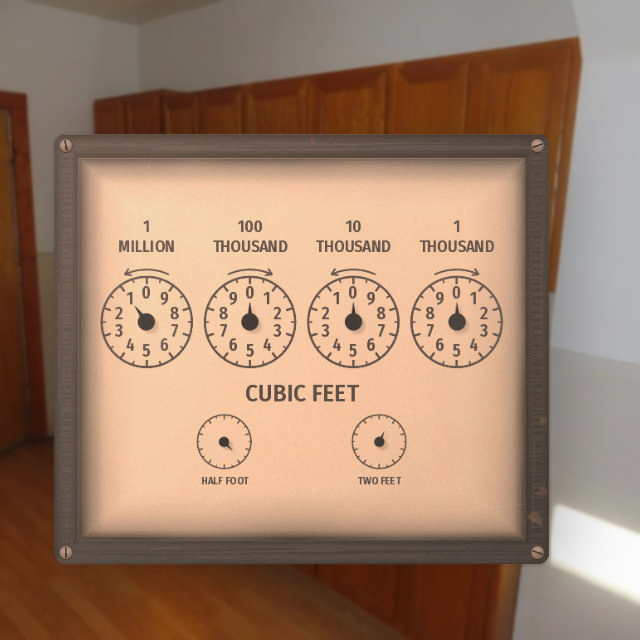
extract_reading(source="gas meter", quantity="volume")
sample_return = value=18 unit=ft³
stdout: value=100000 unit=ft³
